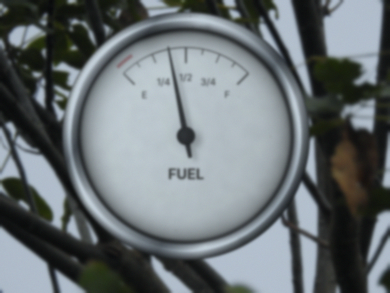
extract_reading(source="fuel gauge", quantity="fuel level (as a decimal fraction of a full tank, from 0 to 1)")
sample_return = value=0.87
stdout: value=0.375
